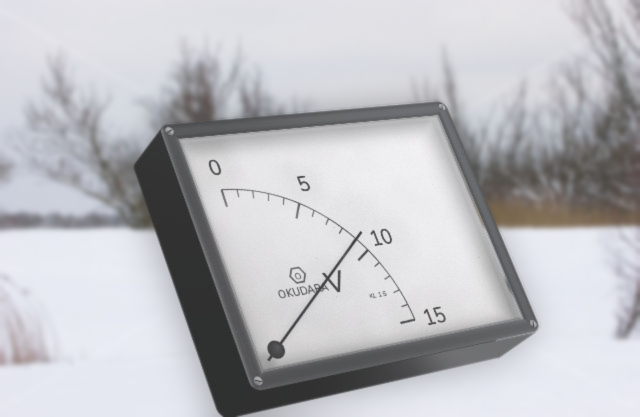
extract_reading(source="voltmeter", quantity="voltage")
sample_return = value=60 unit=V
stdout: value=9 unit=V
